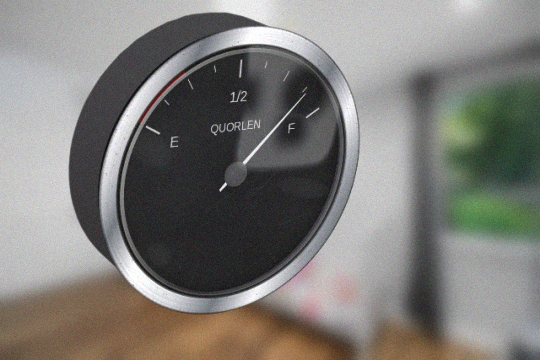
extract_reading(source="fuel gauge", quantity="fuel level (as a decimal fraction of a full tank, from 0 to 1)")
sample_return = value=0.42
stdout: value=0.875
